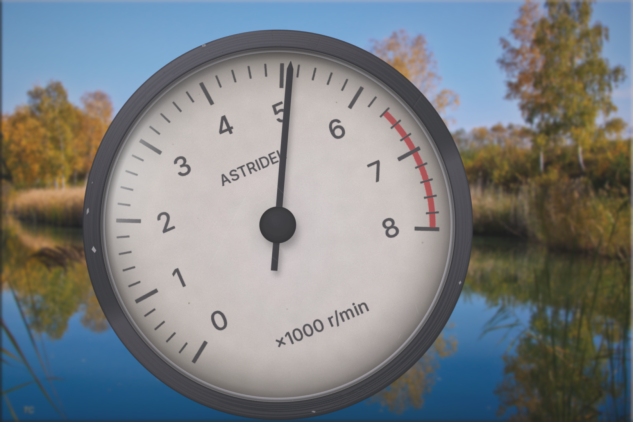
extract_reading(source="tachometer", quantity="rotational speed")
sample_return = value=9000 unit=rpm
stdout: value=5100 unit=rpm
